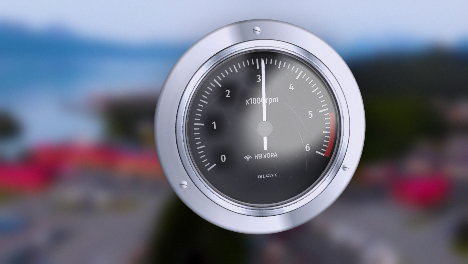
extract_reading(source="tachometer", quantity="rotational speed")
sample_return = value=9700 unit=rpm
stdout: value=3100 unit=rpm
